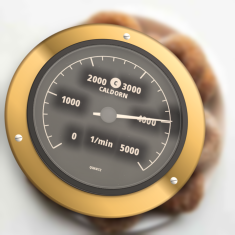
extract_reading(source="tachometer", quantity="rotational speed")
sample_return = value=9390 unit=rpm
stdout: value=4000 unit=rpm
